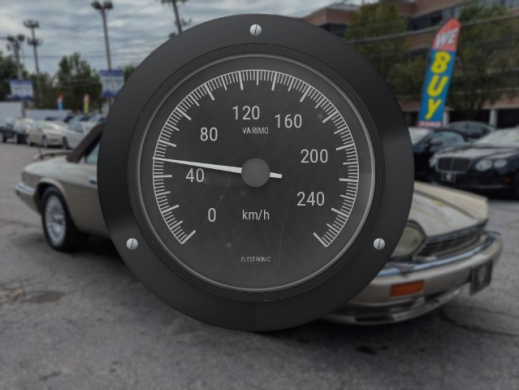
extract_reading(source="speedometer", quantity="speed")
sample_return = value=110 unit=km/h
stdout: value=50 unit=km/h
